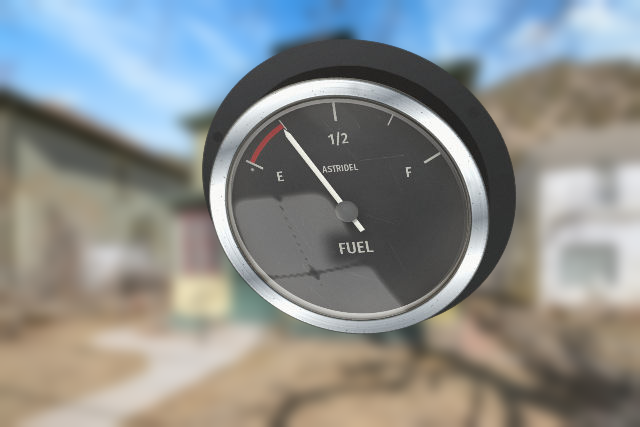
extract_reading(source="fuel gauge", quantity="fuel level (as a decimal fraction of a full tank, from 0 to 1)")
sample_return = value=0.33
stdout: value=0.25
